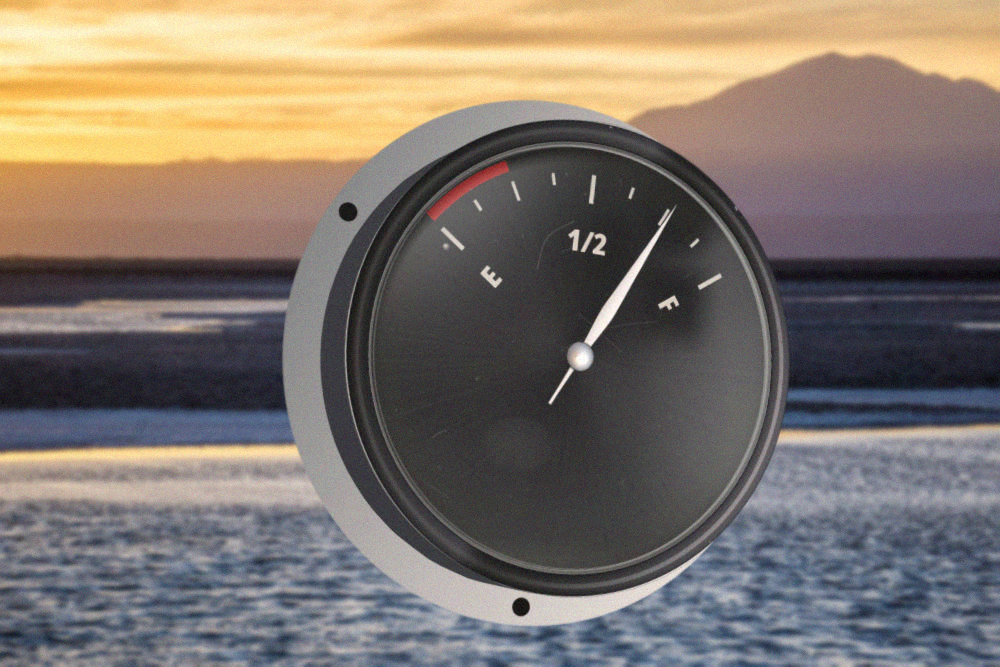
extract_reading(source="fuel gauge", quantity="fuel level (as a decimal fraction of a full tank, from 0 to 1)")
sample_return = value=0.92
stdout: value=0.75
